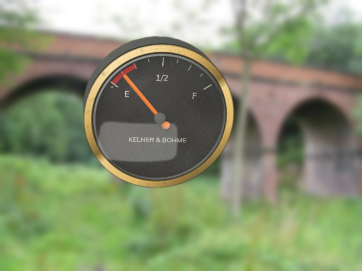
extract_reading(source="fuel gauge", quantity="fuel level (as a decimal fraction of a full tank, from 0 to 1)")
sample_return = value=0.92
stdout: value=0.125
